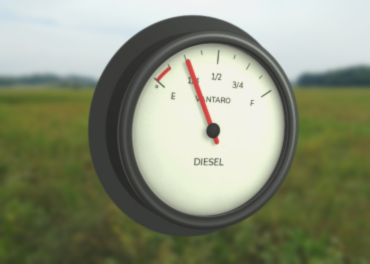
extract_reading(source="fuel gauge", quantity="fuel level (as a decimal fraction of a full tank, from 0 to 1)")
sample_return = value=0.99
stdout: value=0.25
